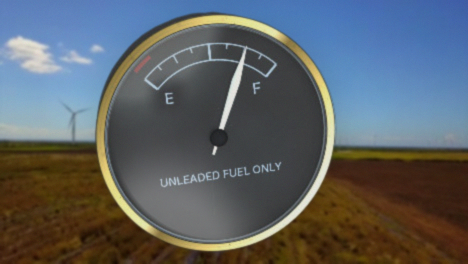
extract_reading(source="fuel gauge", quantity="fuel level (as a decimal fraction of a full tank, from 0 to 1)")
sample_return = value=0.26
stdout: value=0.75
